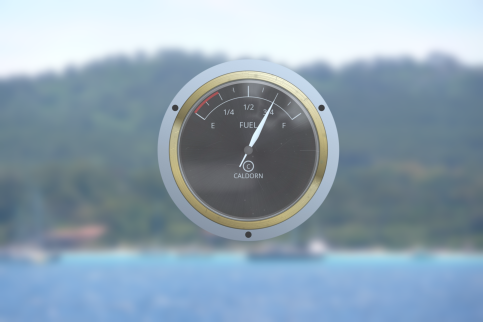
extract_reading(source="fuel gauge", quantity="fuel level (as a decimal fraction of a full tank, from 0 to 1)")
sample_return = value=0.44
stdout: value=0.75
